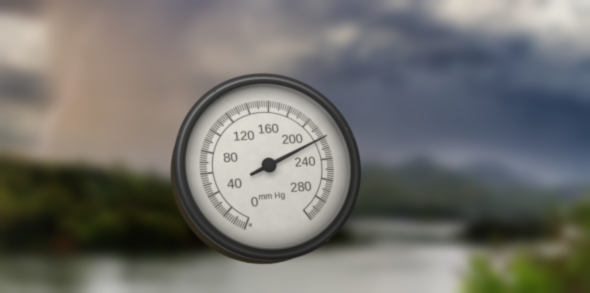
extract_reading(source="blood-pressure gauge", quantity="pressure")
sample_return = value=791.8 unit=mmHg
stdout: value=220 unit=mmHg
